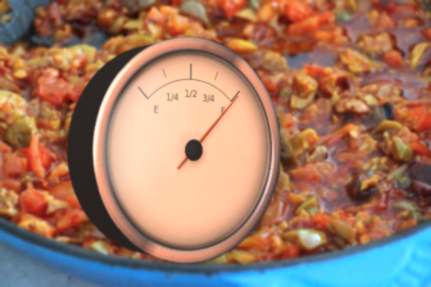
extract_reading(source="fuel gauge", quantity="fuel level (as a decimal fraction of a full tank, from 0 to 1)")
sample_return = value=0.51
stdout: value=1
